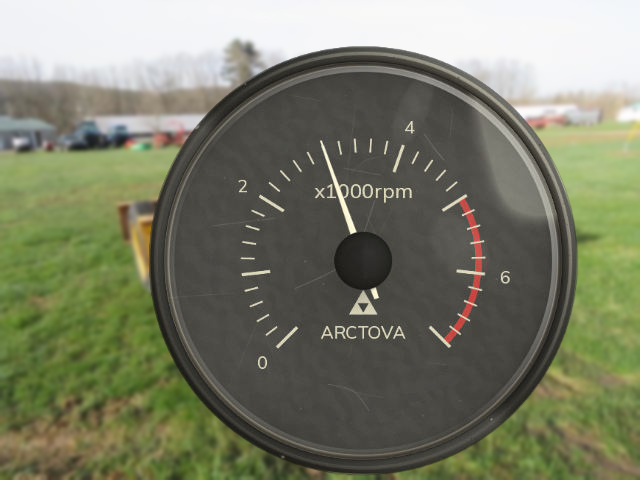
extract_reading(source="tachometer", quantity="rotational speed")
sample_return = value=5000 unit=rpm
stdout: value=3000 unit=rpm
